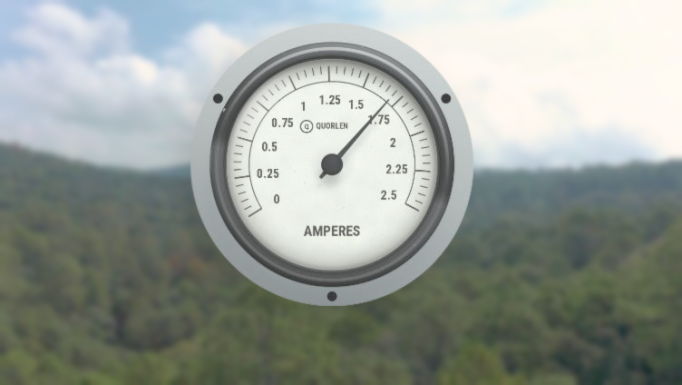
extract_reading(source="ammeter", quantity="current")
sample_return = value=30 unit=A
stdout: value=1.7 unit=A
